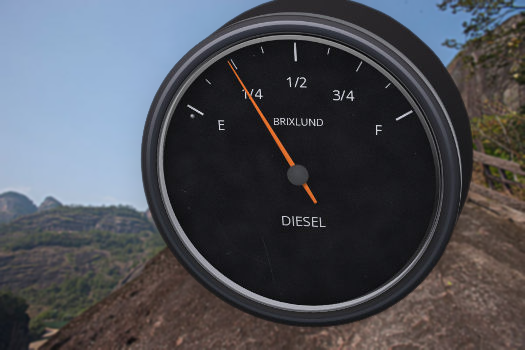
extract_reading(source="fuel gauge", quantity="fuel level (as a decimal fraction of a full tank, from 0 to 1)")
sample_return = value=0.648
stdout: value=0.25
